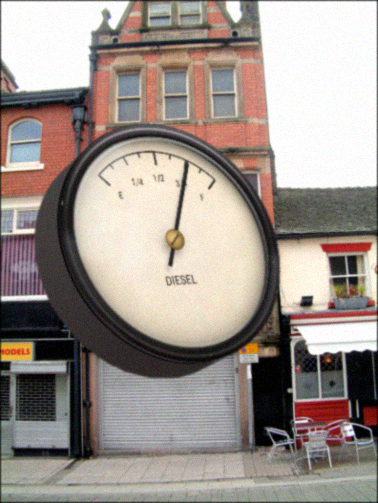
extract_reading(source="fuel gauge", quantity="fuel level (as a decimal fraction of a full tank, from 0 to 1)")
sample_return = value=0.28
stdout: value=0.75
